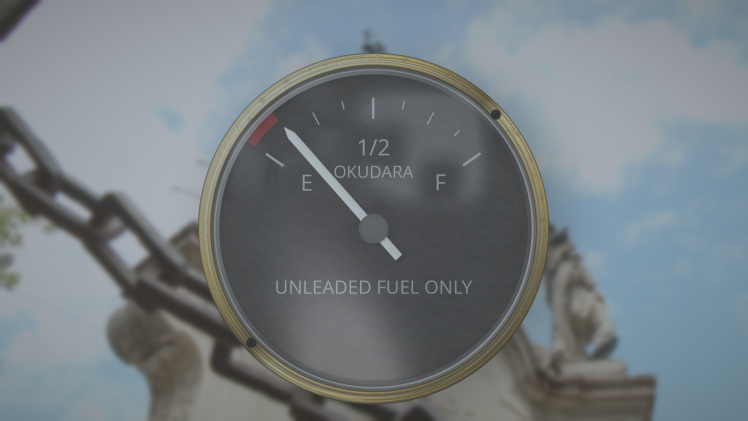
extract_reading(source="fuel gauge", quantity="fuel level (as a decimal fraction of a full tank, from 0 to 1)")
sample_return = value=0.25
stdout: value=0.125
